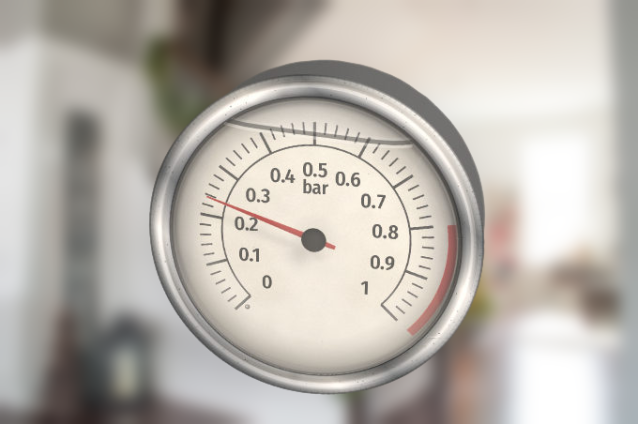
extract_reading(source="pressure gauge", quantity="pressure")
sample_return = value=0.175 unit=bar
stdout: value=0.24 unit=bar
